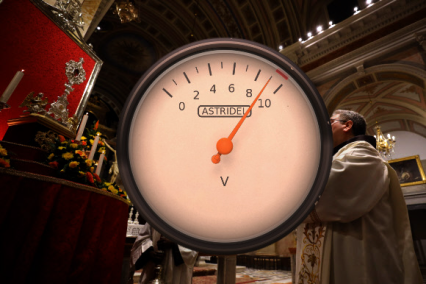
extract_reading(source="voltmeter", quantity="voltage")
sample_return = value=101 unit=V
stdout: value=9 unit=V
